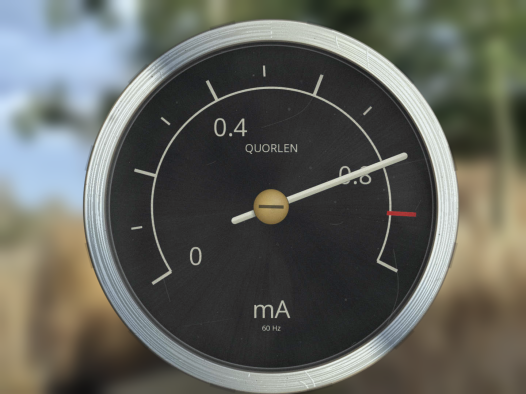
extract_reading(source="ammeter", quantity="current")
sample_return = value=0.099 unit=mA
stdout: value=0.8 unit=mA
